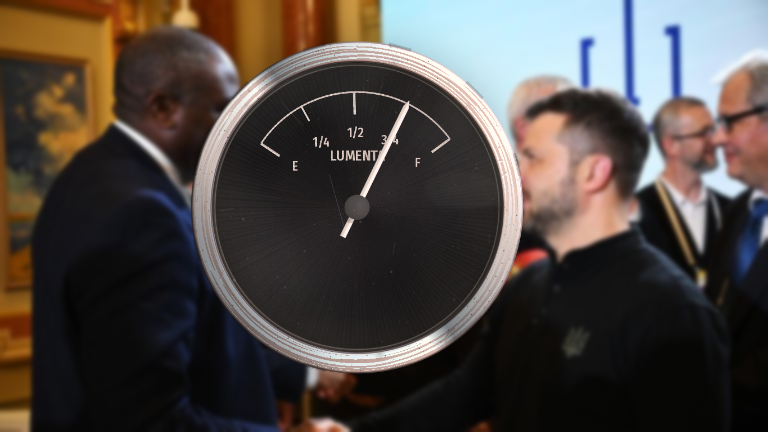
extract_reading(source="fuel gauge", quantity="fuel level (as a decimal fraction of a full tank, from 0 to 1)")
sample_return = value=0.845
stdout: value=0.75
